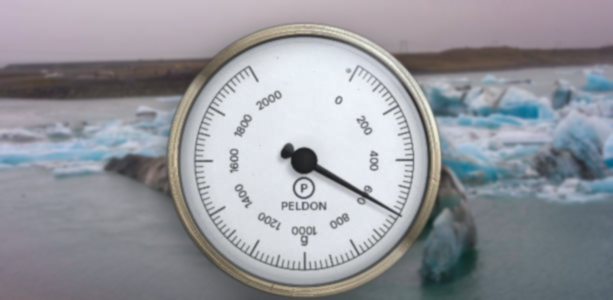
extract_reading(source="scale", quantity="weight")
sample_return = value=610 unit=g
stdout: value=600 unit=g
